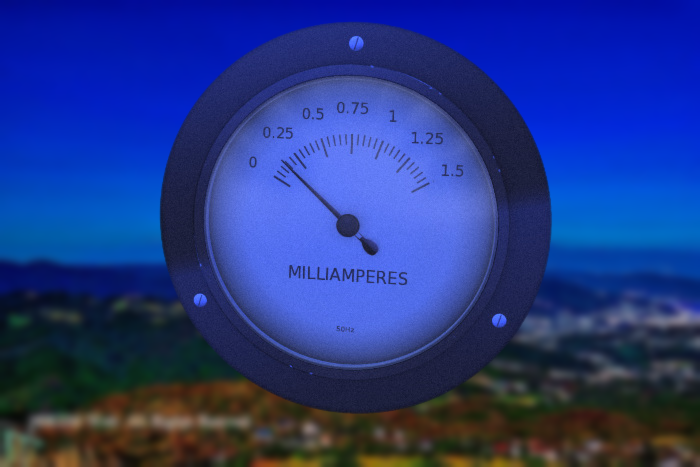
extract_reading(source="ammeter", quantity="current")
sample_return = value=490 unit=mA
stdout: value=0.15 unit=mA
